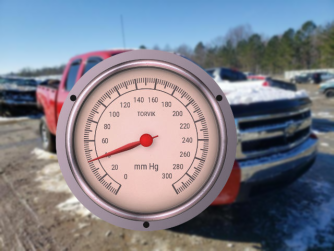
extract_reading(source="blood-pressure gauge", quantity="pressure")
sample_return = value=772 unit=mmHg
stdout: value=40 unit=mmHg
